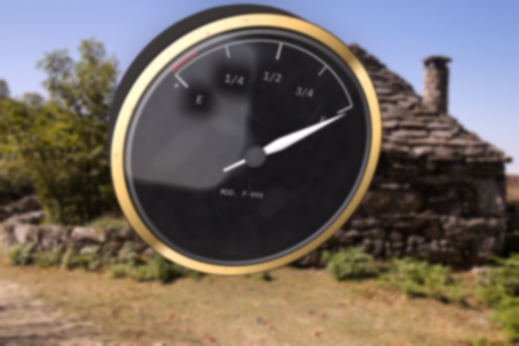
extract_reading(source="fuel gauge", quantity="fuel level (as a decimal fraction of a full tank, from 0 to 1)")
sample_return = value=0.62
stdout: value=1
